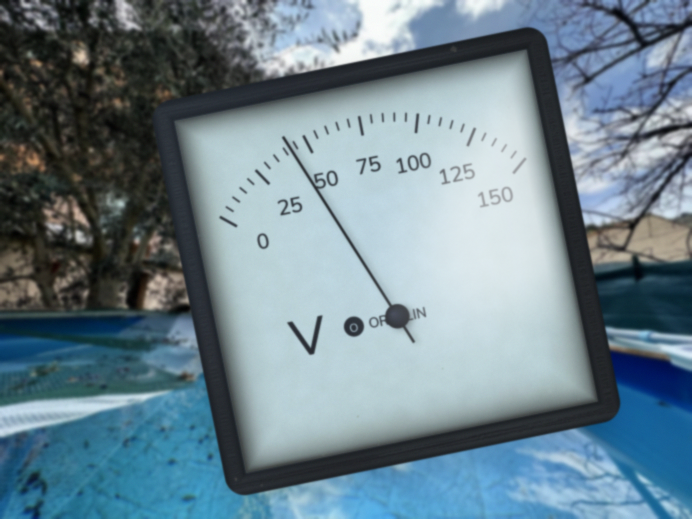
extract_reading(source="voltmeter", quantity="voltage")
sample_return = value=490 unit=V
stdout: value=42.5 unit=V
